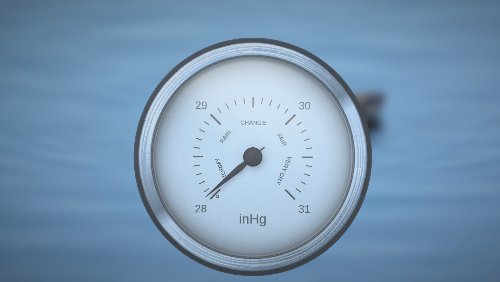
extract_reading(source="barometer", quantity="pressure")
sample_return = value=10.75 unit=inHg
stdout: value=28.05 unit=inHg
